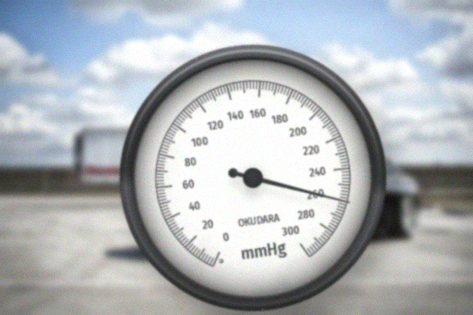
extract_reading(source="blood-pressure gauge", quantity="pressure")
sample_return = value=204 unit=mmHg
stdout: value=260 unit=mmHg
